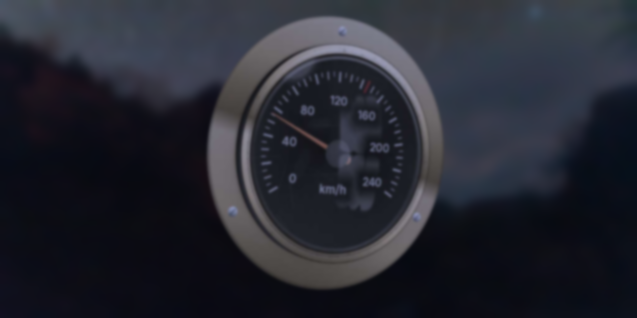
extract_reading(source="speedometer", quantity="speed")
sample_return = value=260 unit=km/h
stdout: value=55 unit=km/h
